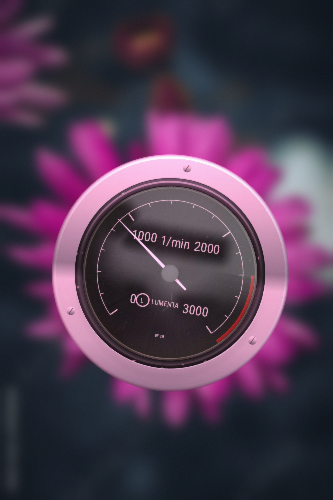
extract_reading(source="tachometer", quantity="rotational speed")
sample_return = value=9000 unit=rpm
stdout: value=900 unit=rpm
